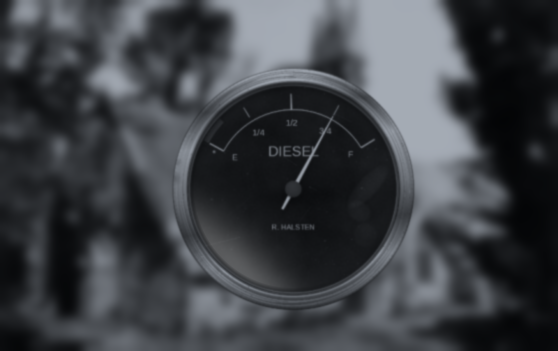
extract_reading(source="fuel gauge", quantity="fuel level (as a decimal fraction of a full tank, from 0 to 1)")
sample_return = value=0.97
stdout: value=0.75
